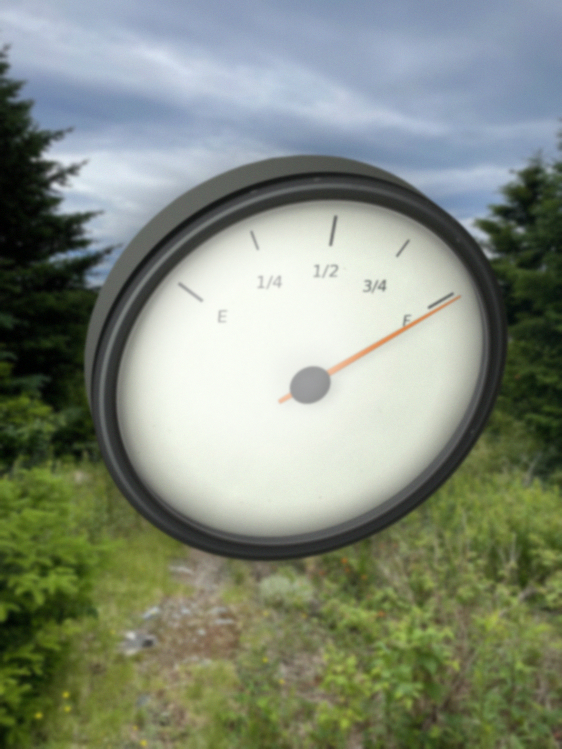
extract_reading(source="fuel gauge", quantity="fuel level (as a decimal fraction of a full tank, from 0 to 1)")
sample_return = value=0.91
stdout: value=1
